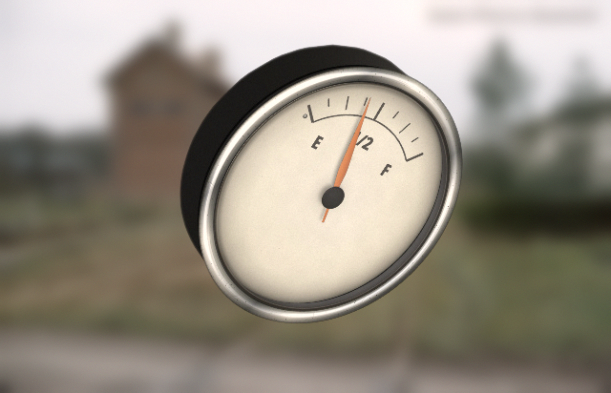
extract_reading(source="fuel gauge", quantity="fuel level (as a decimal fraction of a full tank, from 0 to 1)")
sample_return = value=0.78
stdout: value=0.375
